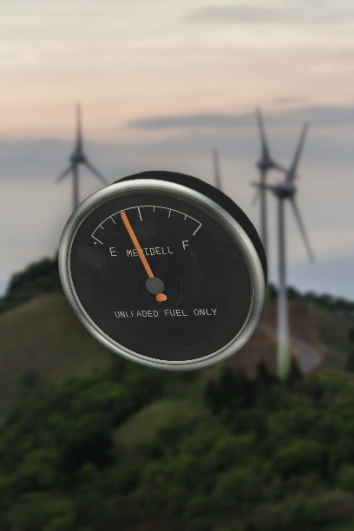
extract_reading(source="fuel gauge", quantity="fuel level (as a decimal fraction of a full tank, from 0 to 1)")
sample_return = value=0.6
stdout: value=0.375
